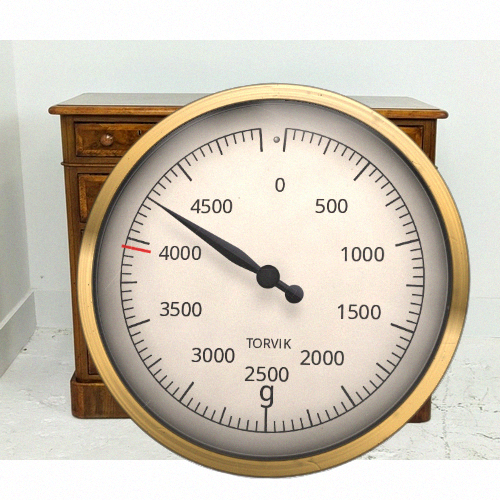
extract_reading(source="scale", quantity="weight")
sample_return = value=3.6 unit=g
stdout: value=4250 unit=g
